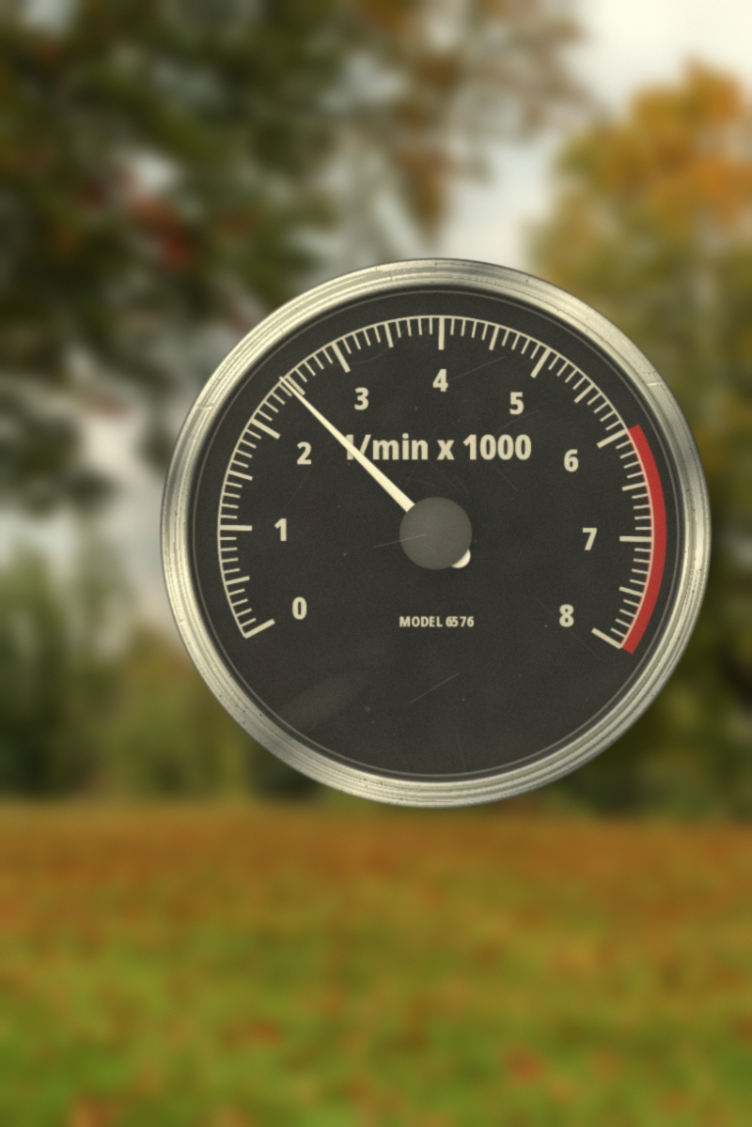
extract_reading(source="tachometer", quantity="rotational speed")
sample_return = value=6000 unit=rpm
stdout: value=2450 unit=rpm
